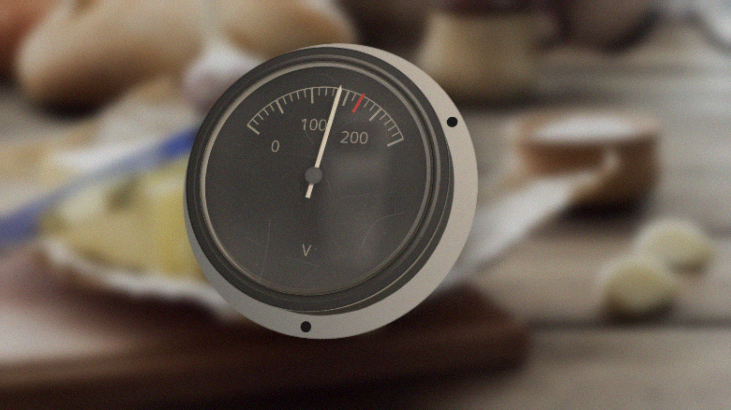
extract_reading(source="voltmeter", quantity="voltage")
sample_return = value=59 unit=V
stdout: value=140 unit=V
